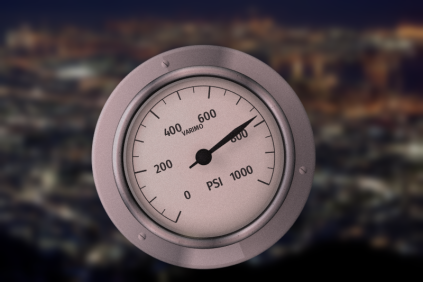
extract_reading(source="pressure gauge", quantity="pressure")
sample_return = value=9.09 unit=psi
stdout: value=775 unit=psi
